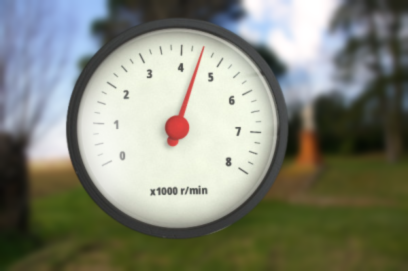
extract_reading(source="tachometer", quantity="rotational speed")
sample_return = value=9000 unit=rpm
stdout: value=4500 unit=rpm
